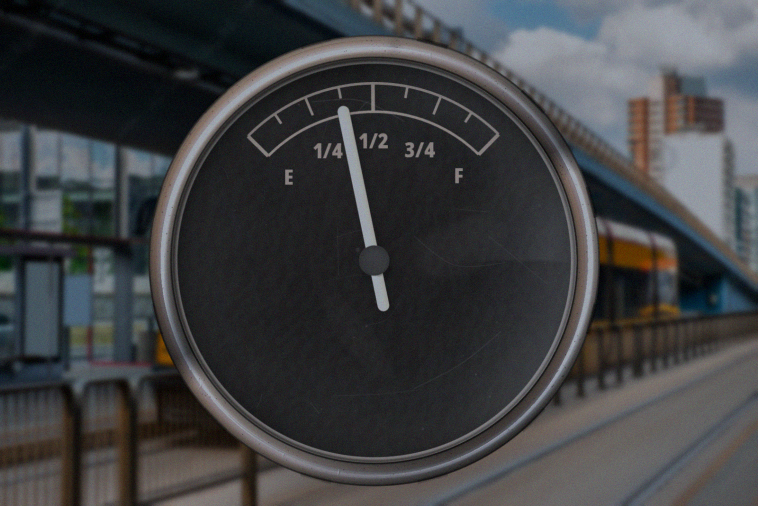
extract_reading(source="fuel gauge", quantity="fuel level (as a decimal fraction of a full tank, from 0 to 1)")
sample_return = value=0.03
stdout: value=0.375
